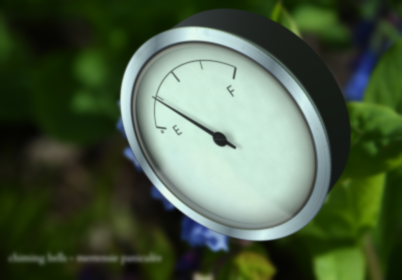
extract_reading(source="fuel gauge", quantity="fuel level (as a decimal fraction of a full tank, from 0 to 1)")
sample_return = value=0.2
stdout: value=0.25
